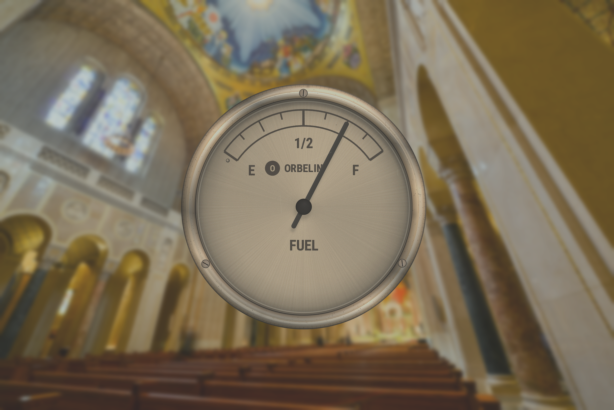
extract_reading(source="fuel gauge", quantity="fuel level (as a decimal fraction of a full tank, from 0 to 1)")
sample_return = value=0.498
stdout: value=0.75
